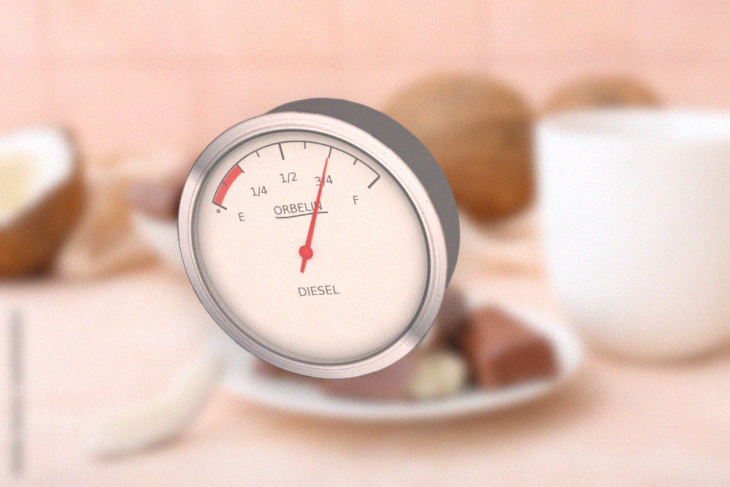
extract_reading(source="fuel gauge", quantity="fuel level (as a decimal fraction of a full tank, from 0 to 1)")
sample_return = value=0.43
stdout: value=0.75
